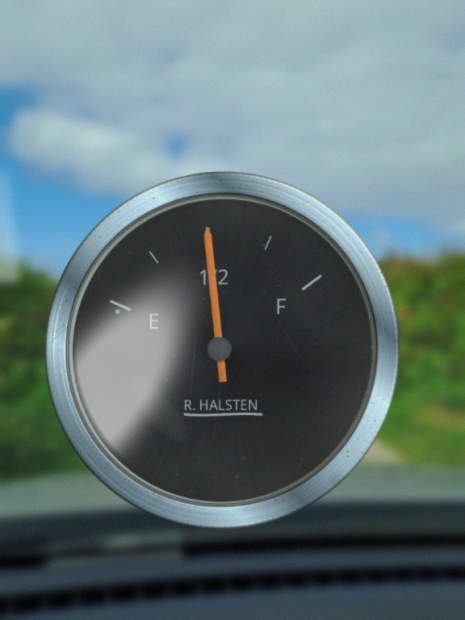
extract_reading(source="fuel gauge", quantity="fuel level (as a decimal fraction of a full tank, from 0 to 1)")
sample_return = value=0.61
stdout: value=0.5
